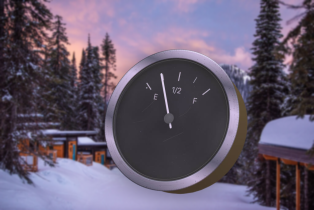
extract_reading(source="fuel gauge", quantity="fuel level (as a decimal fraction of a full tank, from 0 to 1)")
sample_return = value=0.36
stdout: value=0.25
